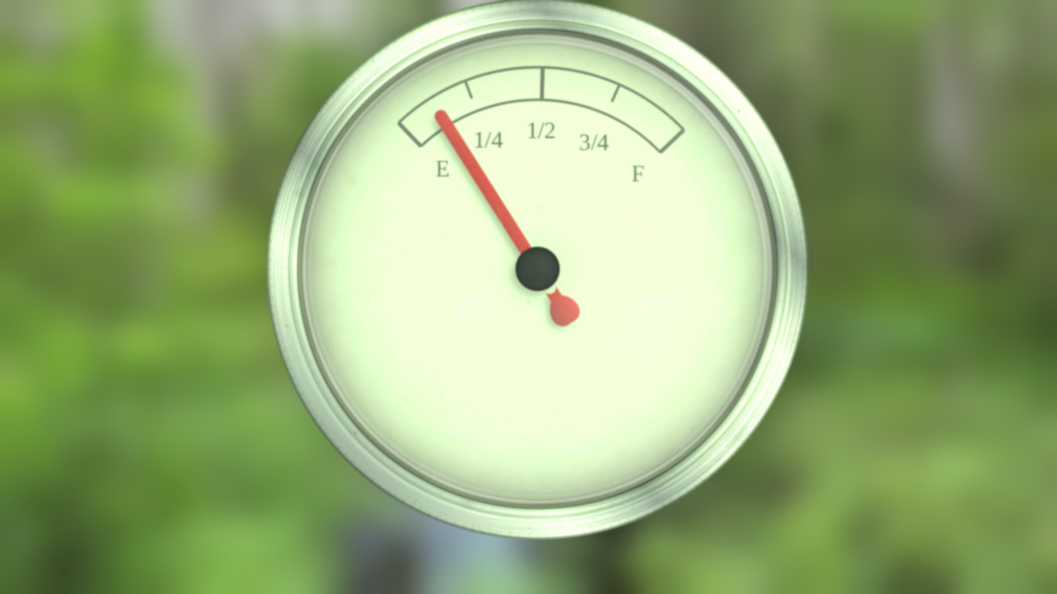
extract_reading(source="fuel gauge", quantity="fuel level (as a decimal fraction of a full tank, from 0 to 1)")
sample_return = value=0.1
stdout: value=0.125
